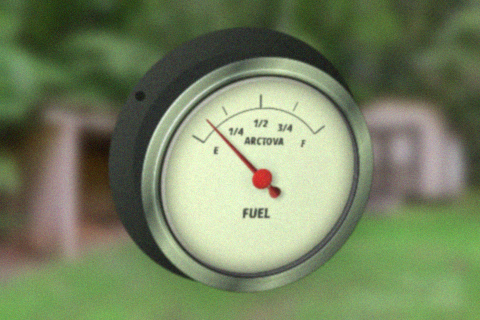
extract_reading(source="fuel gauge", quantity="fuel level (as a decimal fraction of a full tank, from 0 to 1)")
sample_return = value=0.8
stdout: value=0.125
